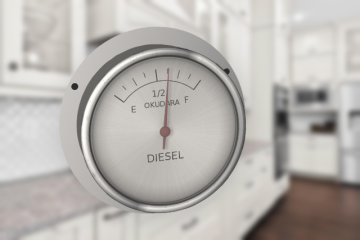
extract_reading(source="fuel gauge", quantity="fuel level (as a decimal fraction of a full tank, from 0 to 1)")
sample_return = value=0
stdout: value=0.625
